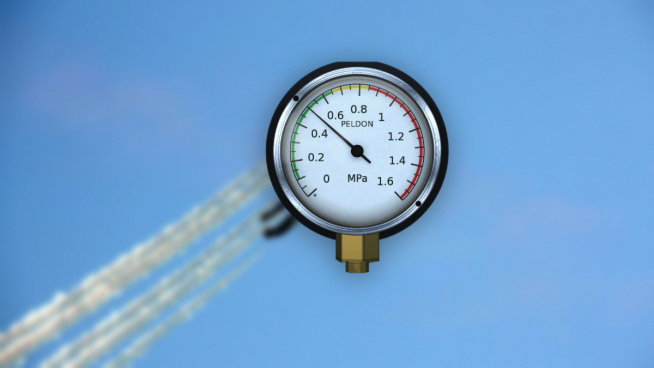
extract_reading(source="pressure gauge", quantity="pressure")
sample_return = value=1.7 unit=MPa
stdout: value=0.5 unit=MPa
